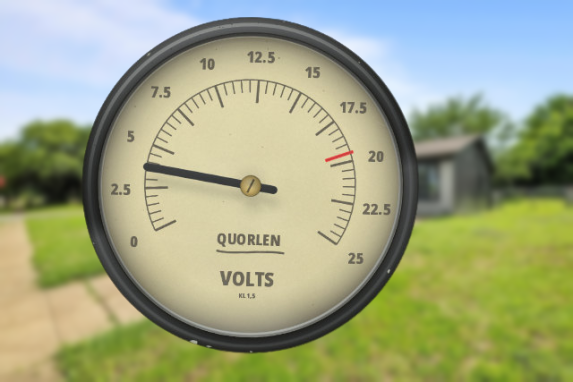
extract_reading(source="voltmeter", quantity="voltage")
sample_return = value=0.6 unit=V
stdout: value=3.75 unit=V
